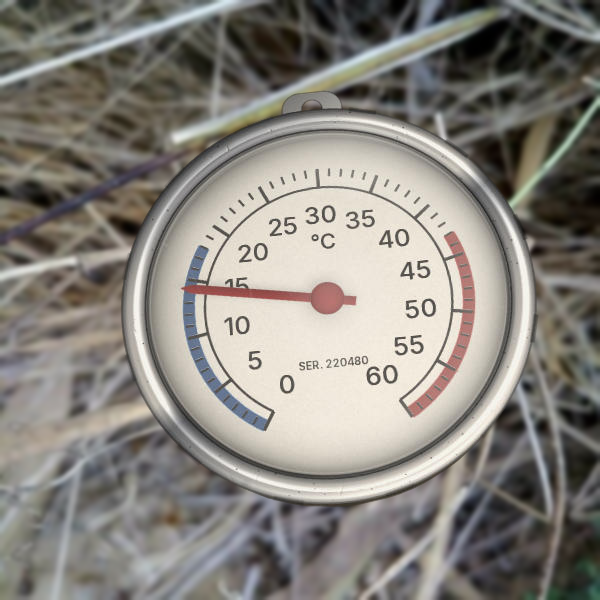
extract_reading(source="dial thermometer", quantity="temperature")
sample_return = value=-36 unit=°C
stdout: value=14 unit=°C
